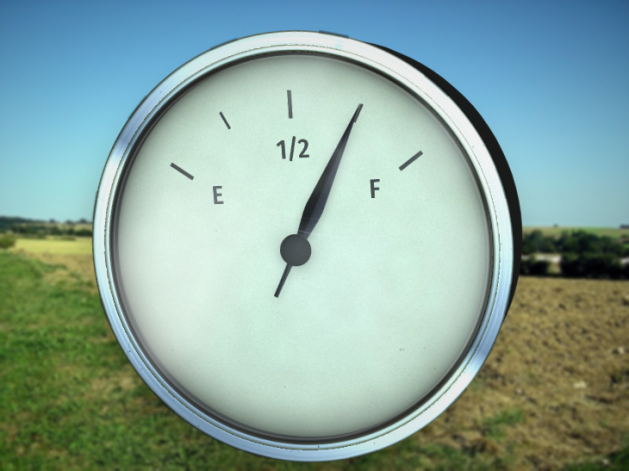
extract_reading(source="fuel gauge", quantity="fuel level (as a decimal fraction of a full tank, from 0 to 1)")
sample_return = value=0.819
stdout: value=0.75
